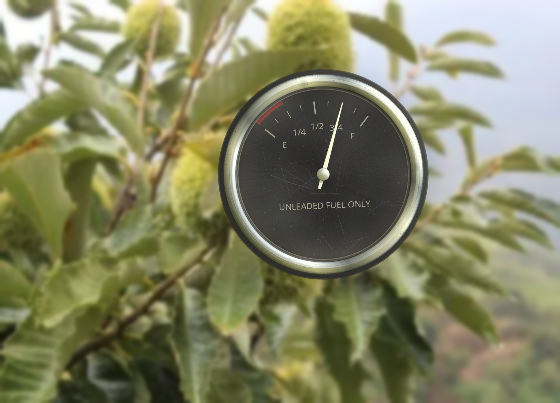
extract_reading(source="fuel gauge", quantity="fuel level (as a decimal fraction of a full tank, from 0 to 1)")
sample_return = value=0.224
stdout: value=0.75
